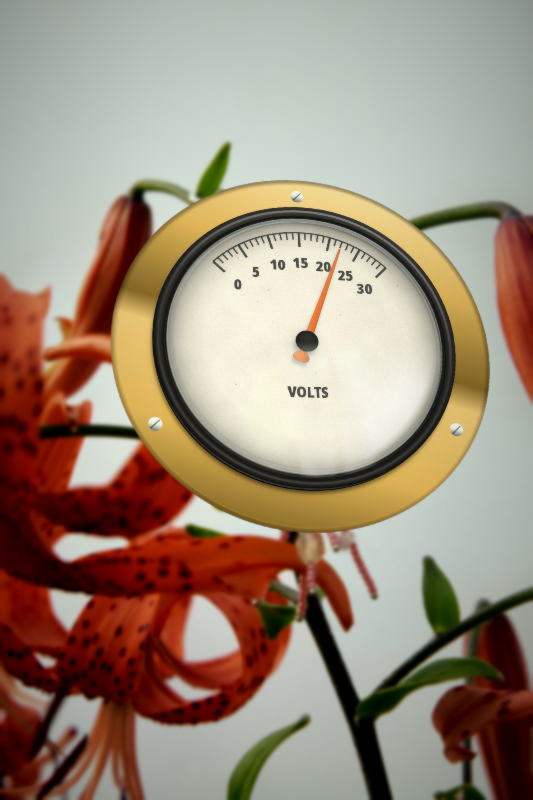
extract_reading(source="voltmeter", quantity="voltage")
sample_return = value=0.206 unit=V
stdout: value=22 unit=V
